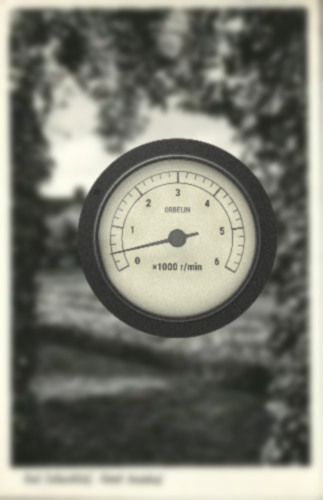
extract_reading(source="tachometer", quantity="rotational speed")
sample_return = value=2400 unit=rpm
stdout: value=400 unit=rpm
